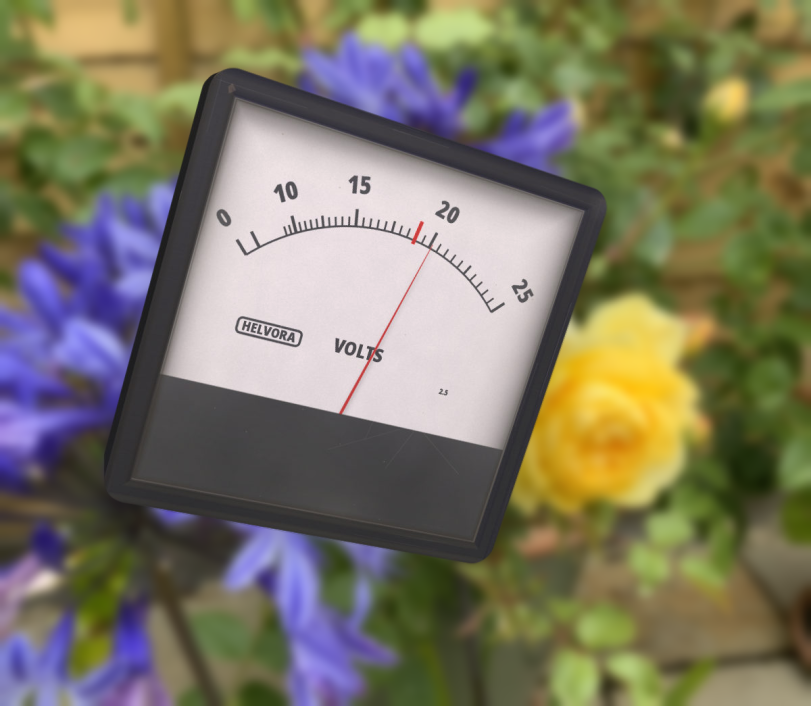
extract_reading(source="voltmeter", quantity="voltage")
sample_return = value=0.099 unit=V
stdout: value=20 unit=V
